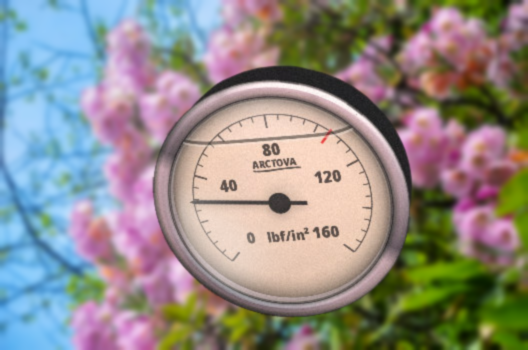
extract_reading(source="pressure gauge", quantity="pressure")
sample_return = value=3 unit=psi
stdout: value=30 unit=psi
